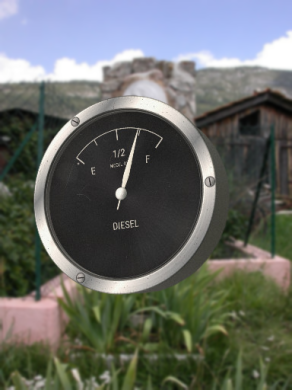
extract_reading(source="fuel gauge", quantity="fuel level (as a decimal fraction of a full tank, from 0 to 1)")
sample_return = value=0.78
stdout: value=0.75
